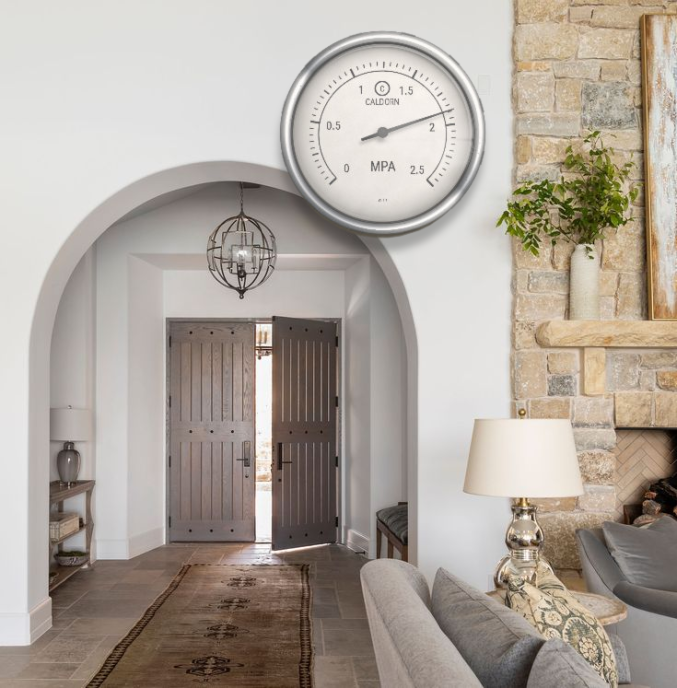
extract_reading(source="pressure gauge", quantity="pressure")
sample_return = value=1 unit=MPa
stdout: value=1.9 unit=MPa
